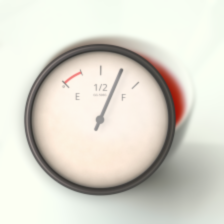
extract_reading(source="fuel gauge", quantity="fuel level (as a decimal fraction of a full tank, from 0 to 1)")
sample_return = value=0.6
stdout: value=0.75
